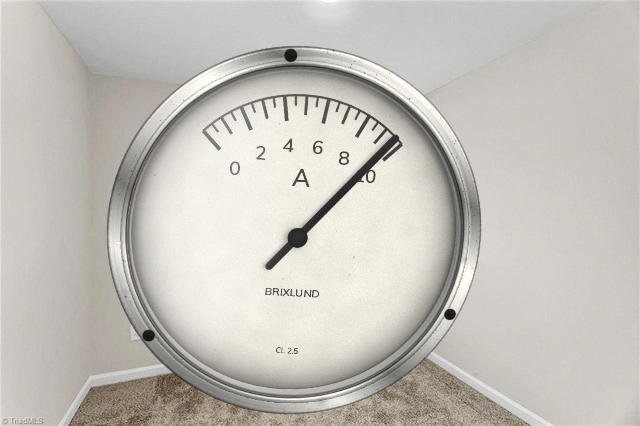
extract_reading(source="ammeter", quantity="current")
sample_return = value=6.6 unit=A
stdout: value=9.5 unit=A
